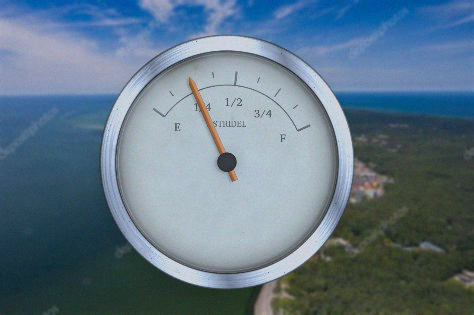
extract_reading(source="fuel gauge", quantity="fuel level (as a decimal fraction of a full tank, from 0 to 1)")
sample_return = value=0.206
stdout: value=0.25
